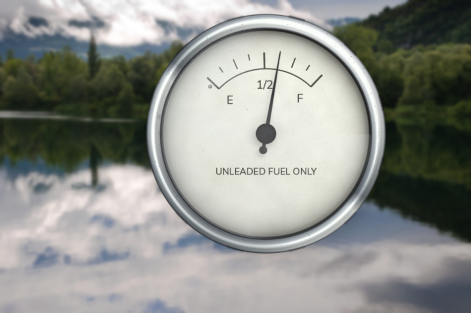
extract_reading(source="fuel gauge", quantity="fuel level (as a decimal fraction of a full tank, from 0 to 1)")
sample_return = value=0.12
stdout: value=0.625
